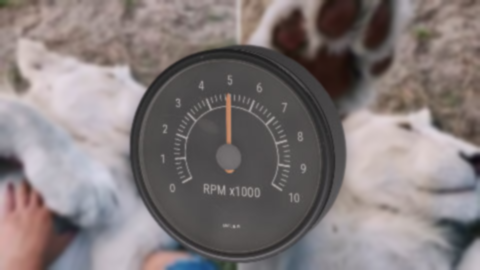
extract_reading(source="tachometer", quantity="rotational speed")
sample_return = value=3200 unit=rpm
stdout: value=5000 unit=rpm
